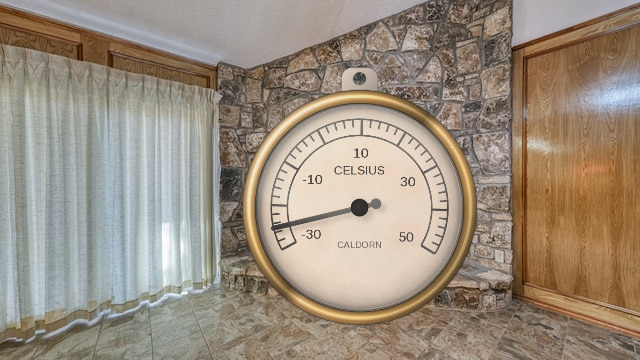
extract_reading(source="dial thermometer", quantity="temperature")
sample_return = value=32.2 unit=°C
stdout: value=-25 unit=°C
